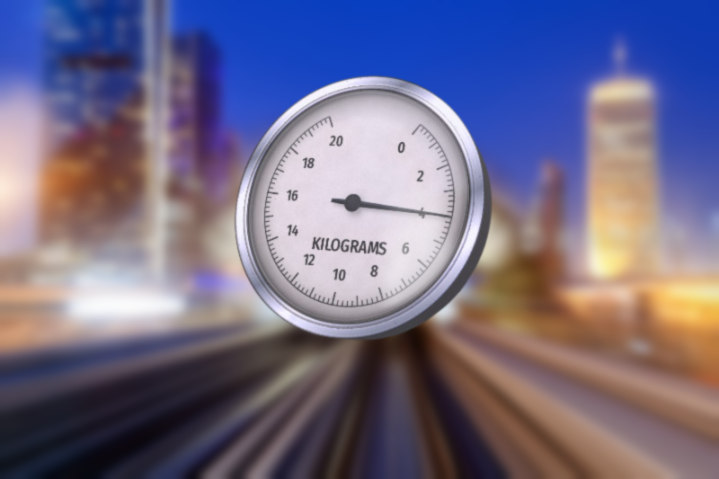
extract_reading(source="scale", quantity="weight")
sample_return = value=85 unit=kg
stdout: value=4 unit=kg
